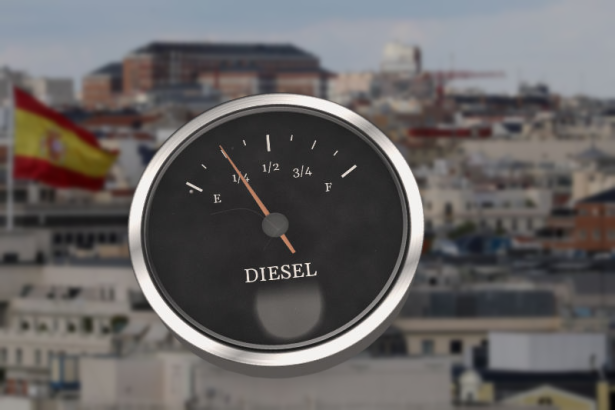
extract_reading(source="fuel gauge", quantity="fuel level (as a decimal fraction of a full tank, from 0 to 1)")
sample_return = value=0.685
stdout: value=0.25
